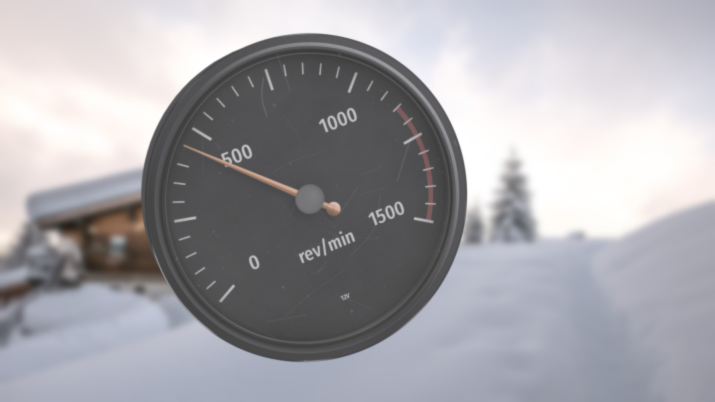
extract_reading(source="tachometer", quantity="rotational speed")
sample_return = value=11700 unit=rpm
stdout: value=450 unit=rpm
